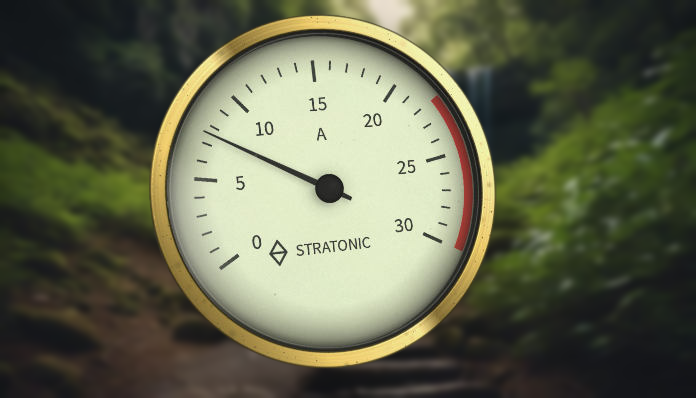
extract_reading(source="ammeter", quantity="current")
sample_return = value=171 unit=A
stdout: value=7.5 unit=A
